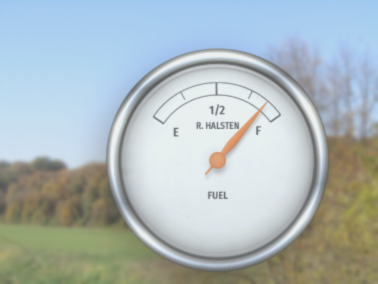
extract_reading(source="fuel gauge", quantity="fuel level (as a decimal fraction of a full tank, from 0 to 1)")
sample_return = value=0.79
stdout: value=0.875
